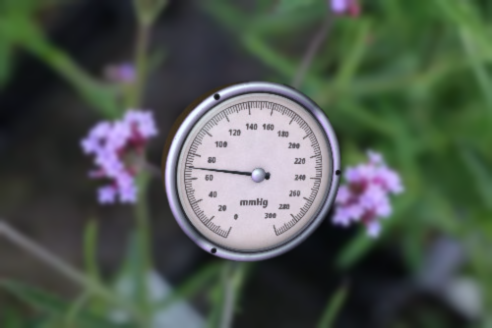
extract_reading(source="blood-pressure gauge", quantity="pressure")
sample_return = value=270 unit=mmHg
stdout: value=70 unit=mmHg
